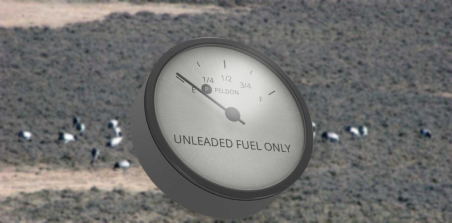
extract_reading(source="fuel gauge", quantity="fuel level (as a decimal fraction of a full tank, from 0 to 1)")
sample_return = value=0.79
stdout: value=0
